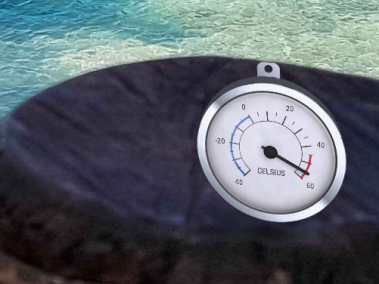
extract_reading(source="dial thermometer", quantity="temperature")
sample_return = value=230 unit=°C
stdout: value=55 unit=°C
